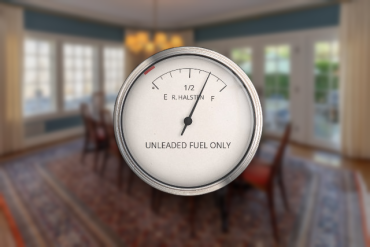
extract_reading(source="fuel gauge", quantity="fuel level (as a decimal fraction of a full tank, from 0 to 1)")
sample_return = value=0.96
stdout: value=0.75
